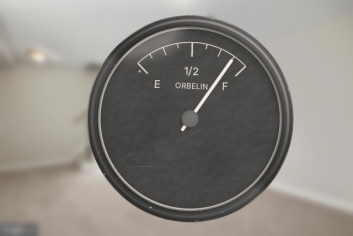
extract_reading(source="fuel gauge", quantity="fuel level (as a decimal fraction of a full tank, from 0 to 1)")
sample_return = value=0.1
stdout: value=0.875
